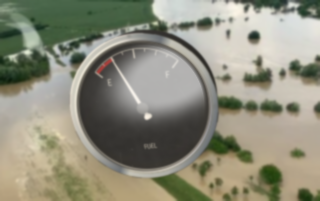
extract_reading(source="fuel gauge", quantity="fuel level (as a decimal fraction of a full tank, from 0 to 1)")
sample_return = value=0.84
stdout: value=0.25
